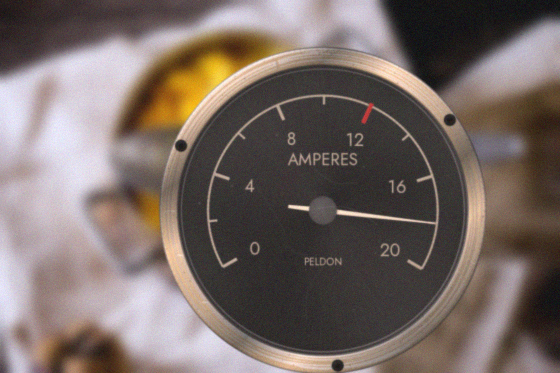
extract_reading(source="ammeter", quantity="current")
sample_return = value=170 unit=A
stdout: value=18 unit=A
